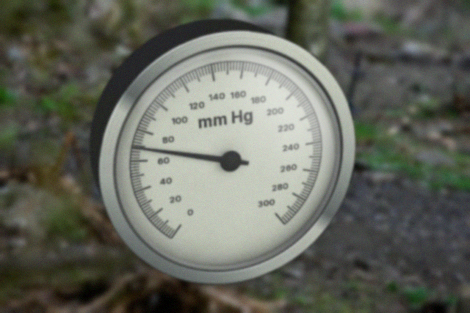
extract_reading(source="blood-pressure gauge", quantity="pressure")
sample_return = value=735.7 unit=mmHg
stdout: value=70 unit=mmHg
